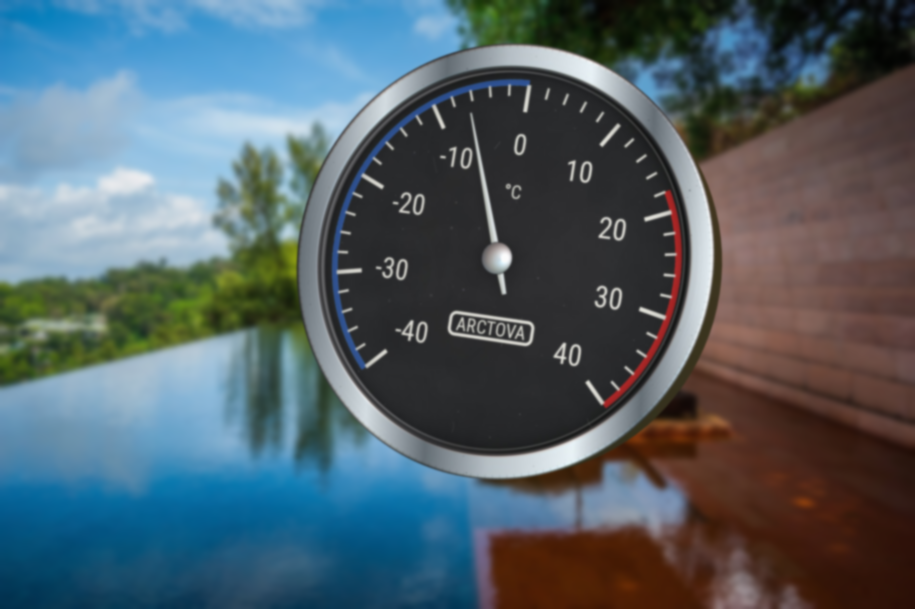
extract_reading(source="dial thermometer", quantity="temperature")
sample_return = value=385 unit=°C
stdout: value=-6 unit=°C
